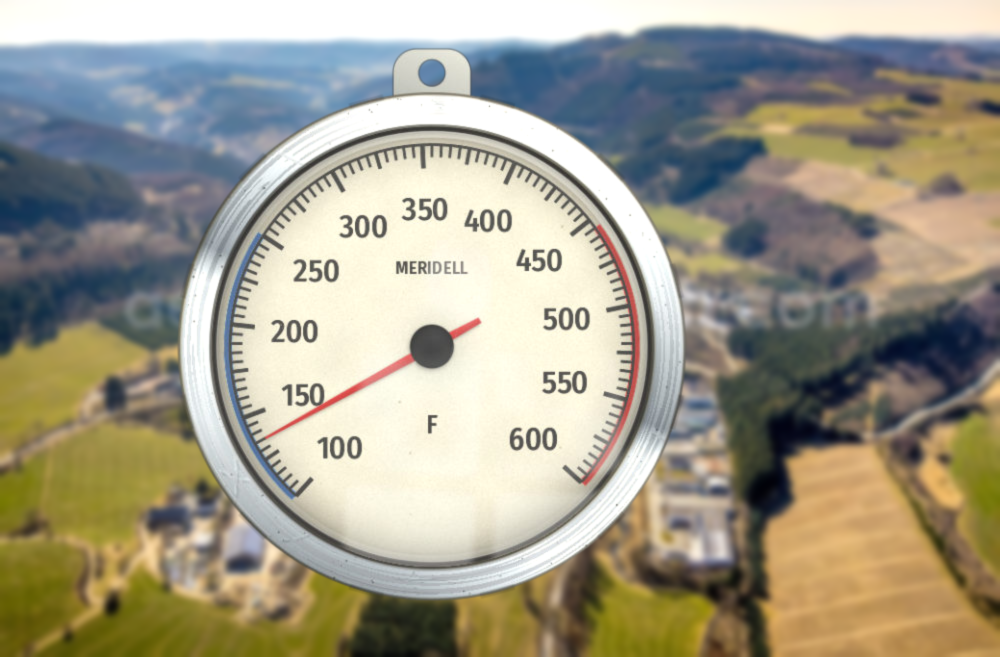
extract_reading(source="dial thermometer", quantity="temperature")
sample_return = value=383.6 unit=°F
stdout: value=135 unit=°F
